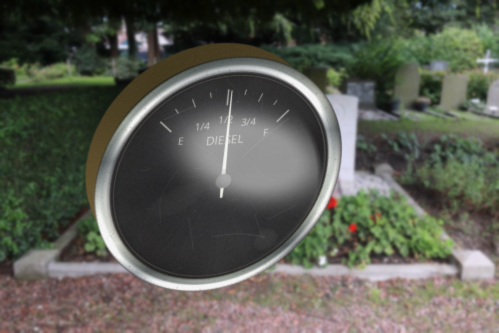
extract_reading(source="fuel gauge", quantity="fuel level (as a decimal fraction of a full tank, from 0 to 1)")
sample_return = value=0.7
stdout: value=0.5
